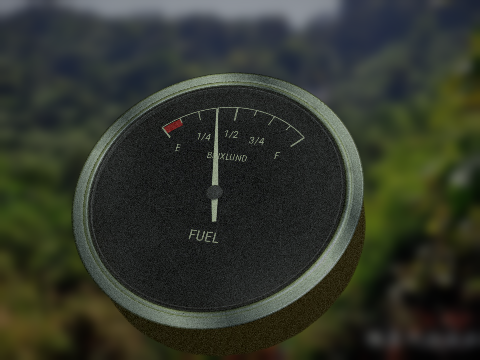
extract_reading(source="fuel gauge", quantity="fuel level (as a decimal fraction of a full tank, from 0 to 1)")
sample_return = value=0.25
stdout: value=0.375
